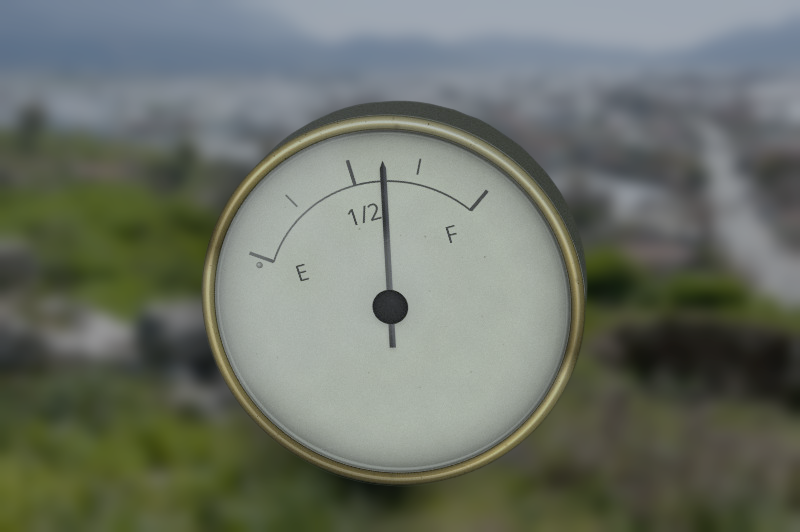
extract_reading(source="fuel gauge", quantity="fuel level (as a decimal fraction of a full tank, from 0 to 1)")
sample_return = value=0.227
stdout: value=0.625
